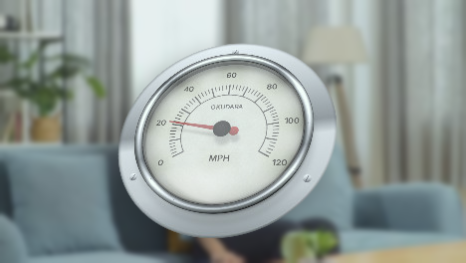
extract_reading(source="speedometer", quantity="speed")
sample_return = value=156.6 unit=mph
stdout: value=20 unit=mph
